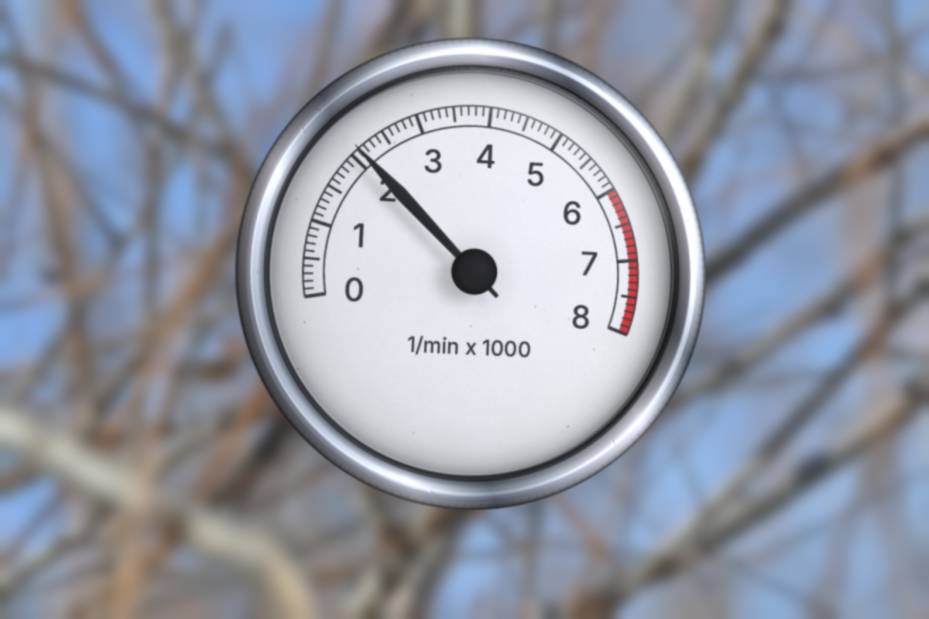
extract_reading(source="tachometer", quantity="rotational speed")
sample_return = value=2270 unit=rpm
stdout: value=2100 unit=rpm
